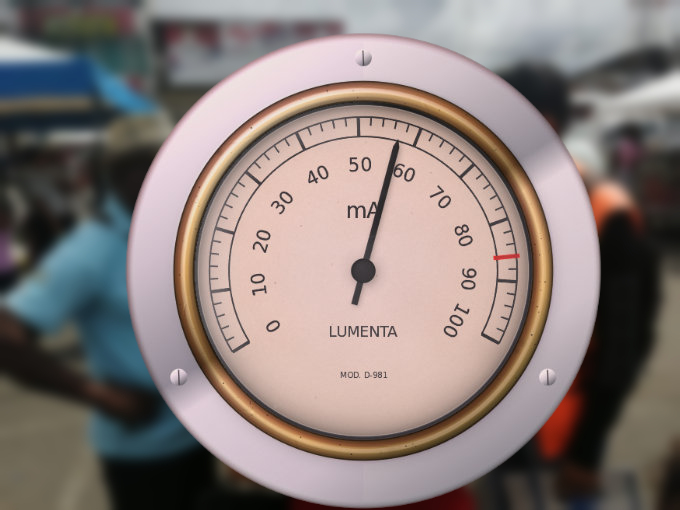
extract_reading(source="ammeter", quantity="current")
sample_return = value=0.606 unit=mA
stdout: value=57 unit=mA
